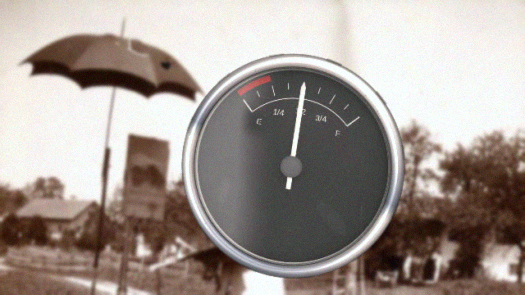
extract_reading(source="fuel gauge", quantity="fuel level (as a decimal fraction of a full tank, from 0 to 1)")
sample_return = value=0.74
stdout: value=0.5
